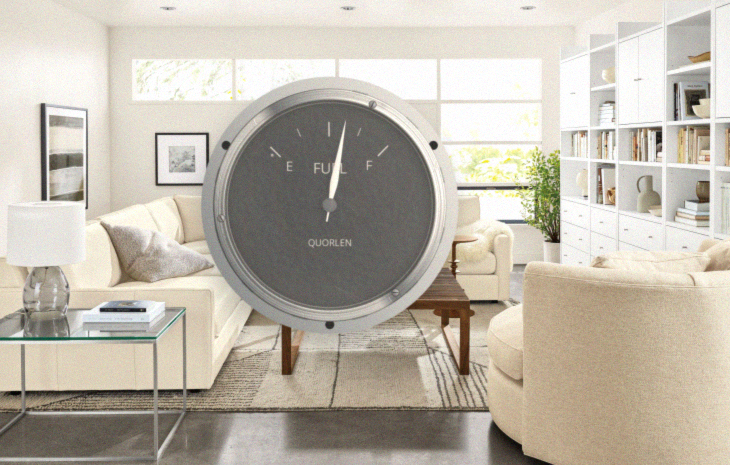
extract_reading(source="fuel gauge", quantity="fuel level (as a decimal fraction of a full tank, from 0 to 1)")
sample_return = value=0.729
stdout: value=0.625
